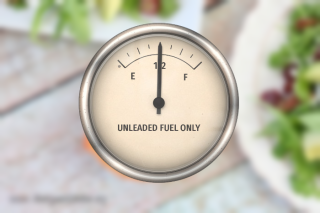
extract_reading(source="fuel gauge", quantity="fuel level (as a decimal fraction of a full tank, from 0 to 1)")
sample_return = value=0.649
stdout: value=0.5
